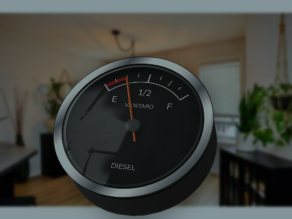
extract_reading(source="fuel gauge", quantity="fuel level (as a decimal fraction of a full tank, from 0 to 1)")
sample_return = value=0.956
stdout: value=0.25
